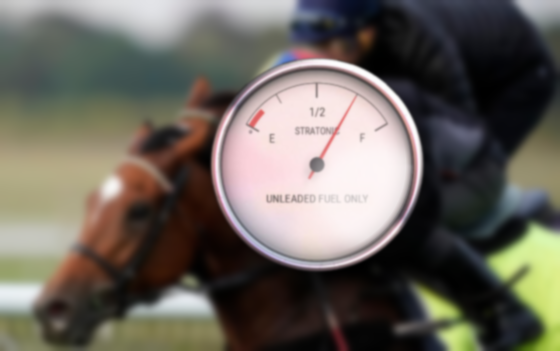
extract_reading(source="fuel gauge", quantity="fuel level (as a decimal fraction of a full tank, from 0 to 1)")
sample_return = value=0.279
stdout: value=0.75
